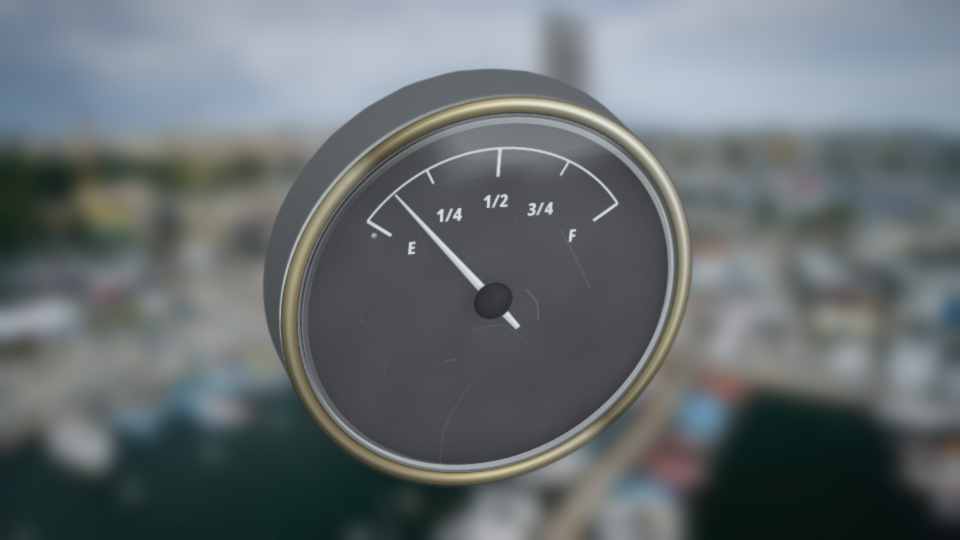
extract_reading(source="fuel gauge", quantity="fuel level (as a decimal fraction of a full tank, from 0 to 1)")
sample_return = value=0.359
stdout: value=0.125
